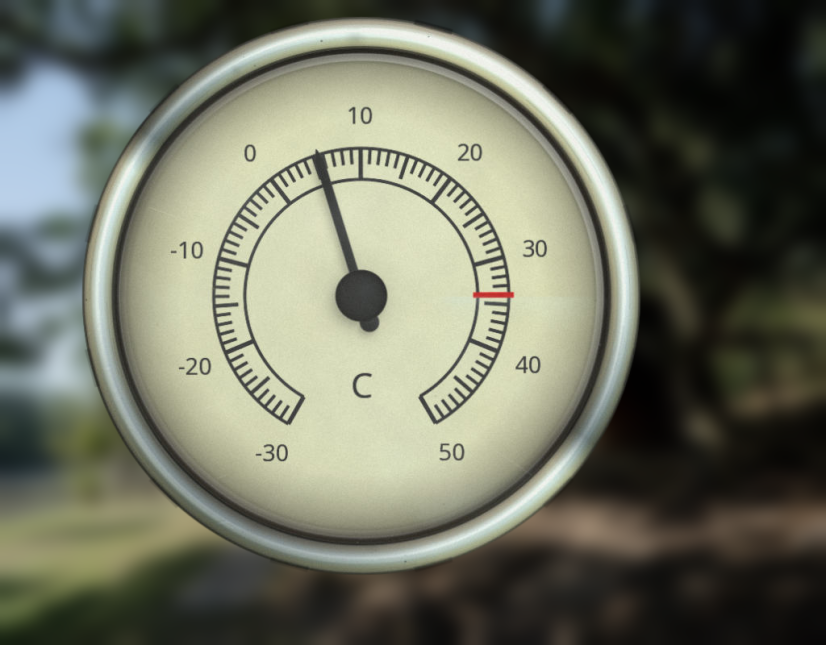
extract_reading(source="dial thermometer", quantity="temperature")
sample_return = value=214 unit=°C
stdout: value=5.5 unit=°C
